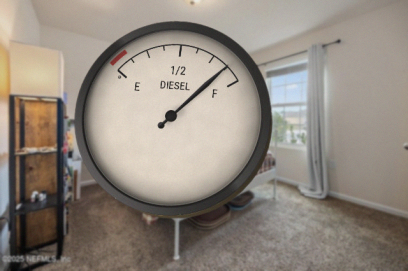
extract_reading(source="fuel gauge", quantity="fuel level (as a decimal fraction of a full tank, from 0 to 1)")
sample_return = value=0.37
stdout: value=0.875
